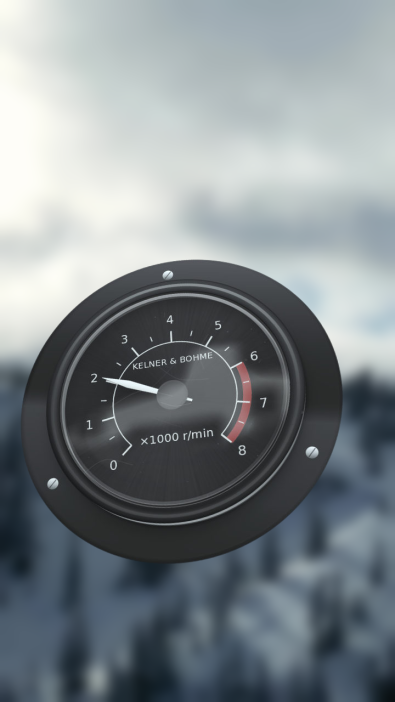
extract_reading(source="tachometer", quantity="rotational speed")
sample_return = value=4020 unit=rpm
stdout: value=2000 unit=rpm
